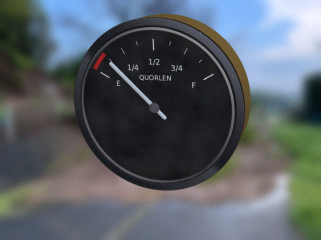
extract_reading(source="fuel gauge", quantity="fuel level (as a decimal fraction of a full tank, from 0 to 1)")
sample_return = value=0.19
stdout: value=0.125
